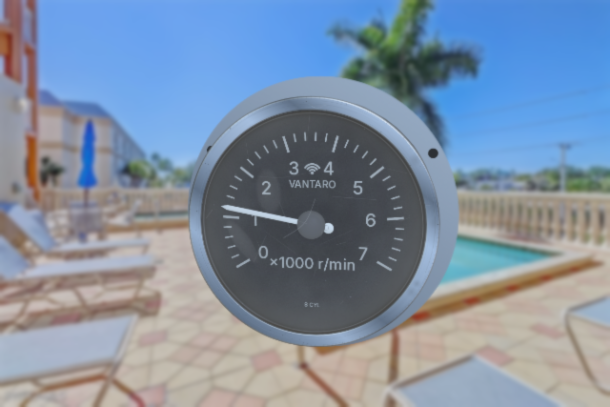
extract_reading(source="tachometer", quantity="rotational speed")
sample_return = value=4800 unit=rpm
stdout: value=1200 unit=rpm
